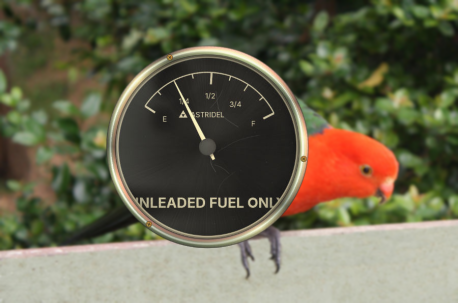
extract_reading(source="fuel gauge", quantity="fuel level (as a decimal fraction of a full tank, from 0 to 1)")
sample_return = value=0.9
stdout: value=0.25
